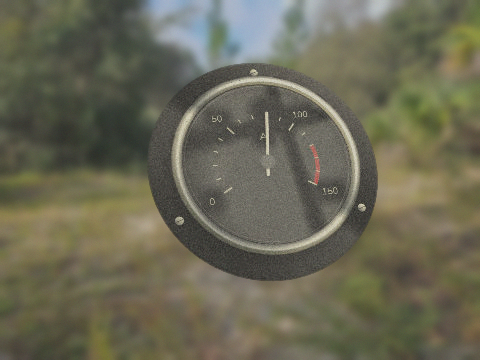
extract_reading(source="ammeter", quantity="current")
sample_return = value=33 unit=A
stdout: value=80 unit=A
